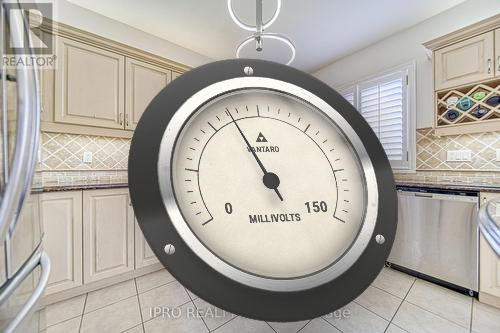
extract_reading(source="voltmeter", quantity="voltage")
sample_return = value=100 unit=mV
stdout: value=60 unit=mV
